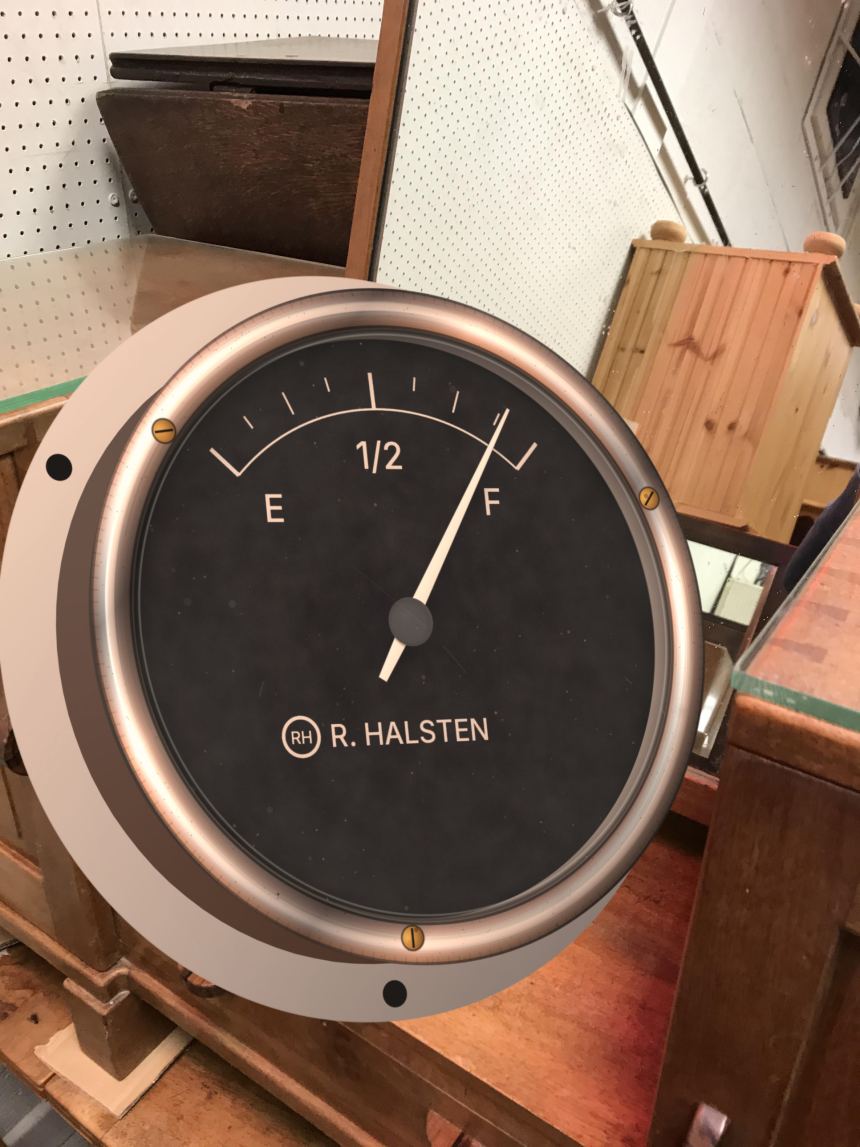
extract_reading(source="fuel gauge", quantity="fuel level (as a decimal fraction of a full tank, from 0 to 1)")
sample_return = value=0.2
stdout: value=0.875
